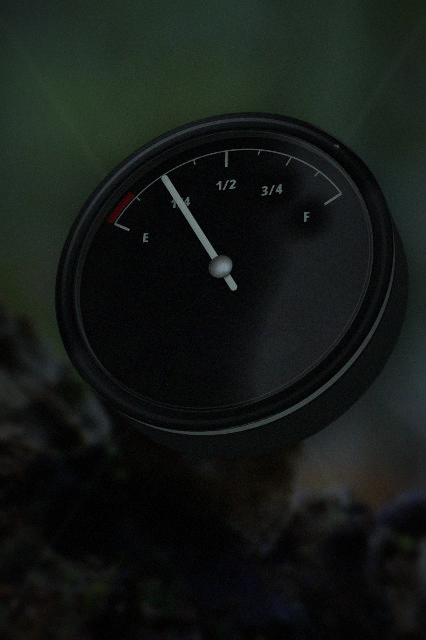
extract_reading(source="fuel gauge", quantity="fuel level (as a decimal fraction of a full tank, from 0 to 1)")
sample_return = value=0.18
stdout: value=0.25
